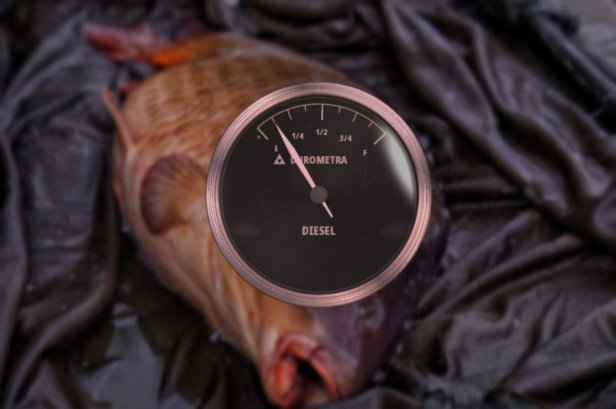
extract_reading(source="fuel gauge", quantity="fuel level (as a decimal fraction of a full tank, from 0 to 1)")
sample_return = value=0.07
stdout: value=0.125
